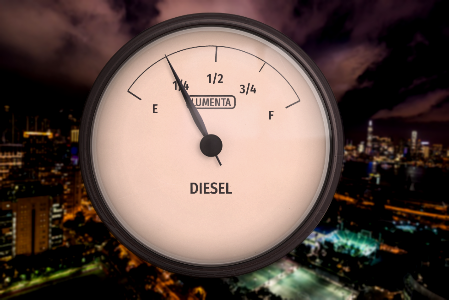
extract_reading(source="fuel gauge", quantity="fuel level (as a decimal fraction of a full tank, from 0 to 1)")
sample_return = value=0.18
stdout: value=0.25
